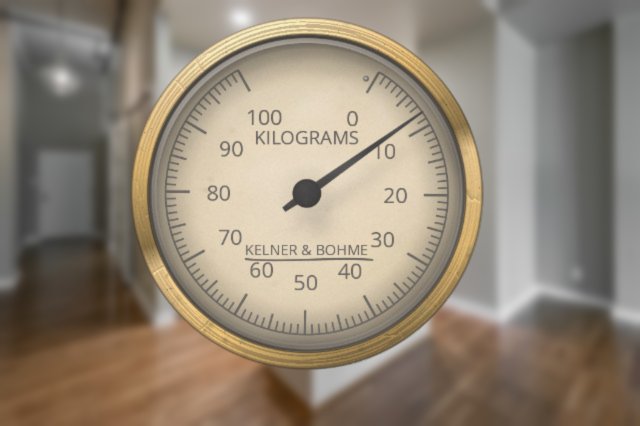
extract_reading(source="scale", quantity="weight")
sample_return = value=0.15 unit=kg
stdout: value=8 unit=kg
